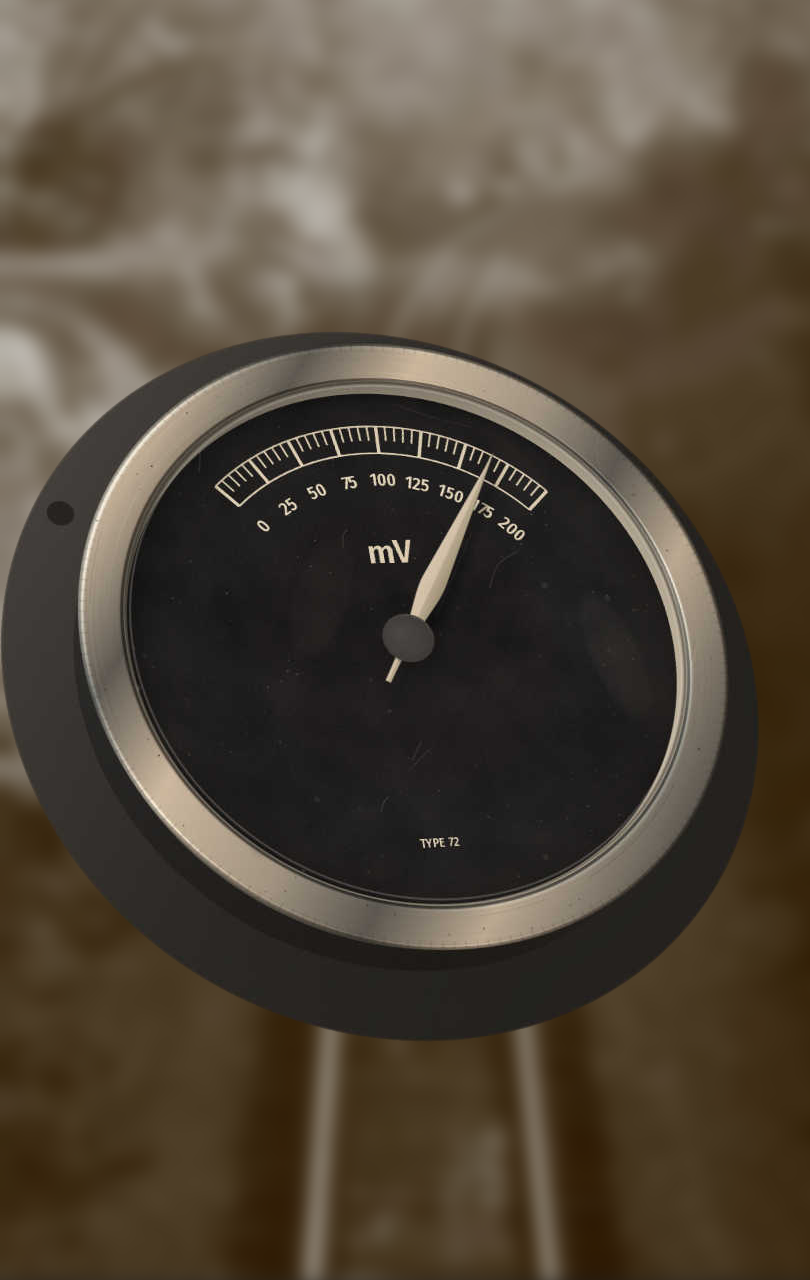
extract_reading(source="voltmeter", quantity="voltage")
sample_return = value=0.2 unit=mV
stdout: value=165 unit=mV
